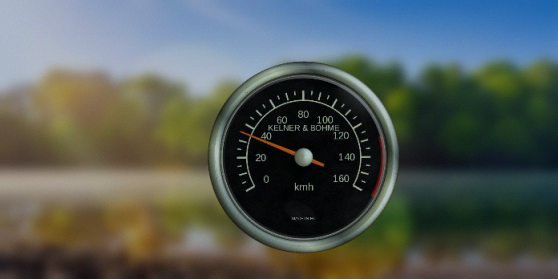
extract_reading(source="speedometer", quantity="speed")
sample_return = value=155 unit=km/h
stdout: value=35 unit=km/h
